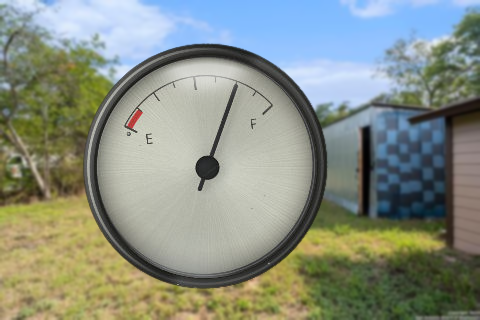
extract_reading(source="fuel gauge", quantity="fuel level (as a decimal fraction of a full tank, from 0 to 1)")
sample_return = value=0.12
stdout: value=0.75
